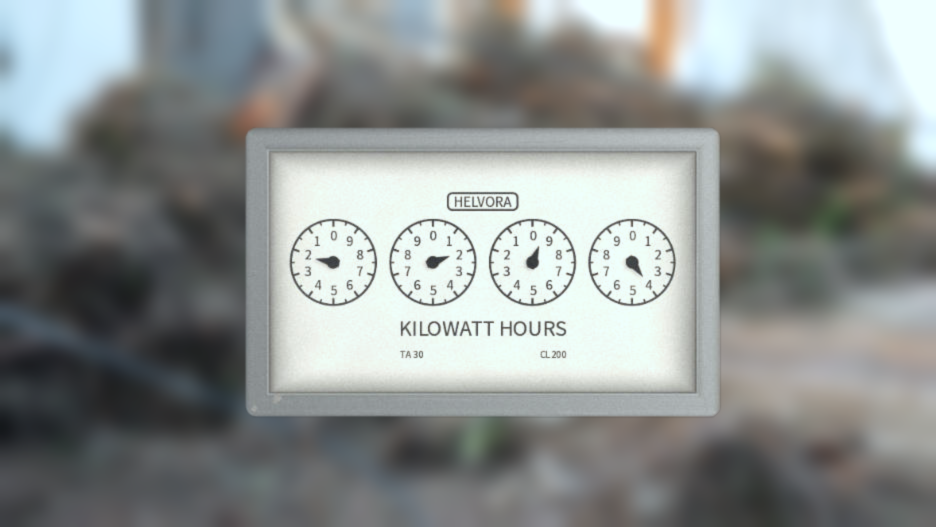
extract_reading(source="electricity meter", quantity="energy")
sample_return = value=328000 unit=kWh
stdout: value=2194 unit=kWh
